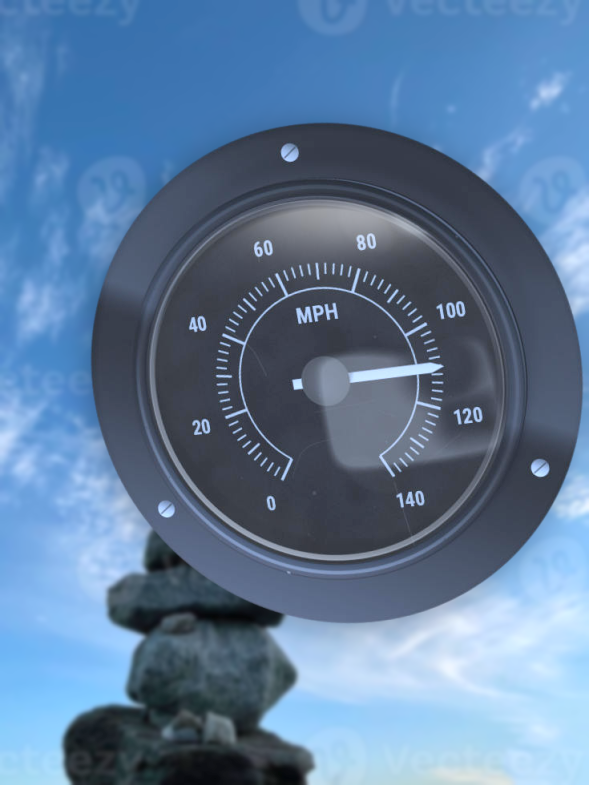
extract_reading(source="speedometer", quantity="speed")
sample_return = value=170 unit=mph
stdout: value=110 unit=mph
